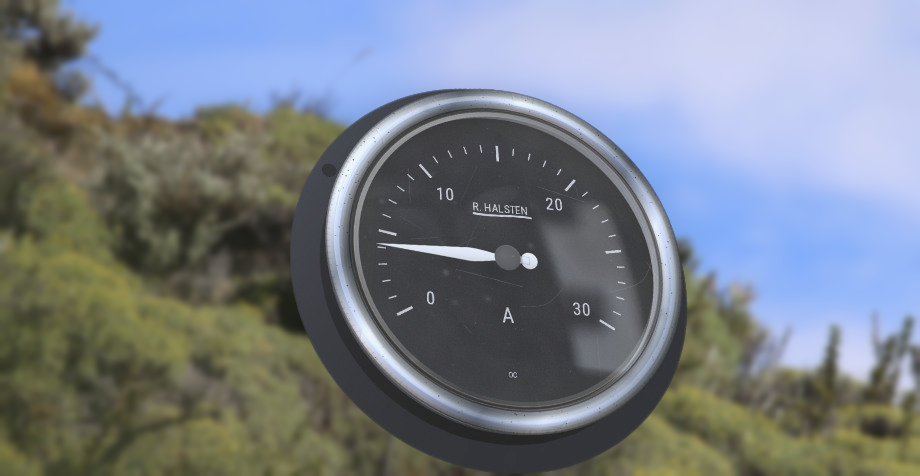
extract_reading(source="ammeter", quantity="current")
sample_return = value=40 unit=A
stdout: value=4 unit=A
